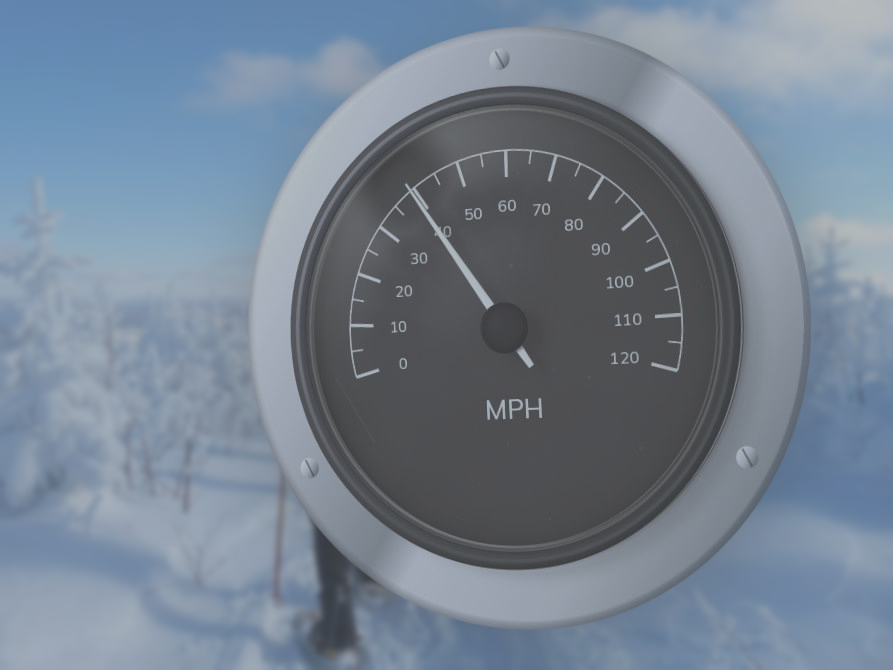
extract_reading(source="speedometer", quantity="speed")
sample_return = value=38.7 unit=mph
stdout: value=40 unit=mph
